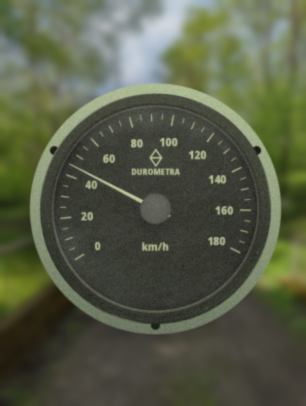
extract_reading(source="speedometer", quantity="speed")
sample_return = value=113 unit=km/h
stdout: value=45 unit=km/h
